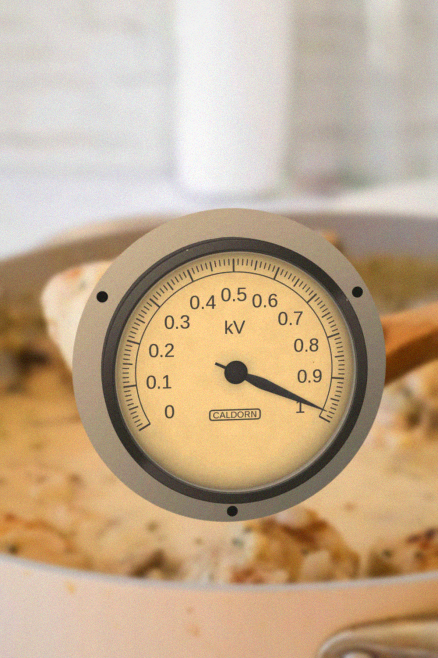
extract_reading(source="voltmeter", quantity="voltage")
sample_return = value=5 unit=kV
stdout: value=0.98 unit=kV
